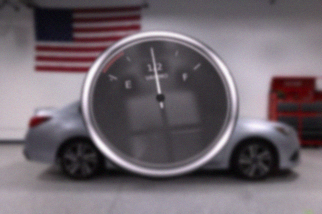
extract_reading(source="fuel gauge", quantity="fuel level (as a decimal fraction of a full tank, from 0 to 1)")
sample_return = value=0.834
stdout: value=0.5
